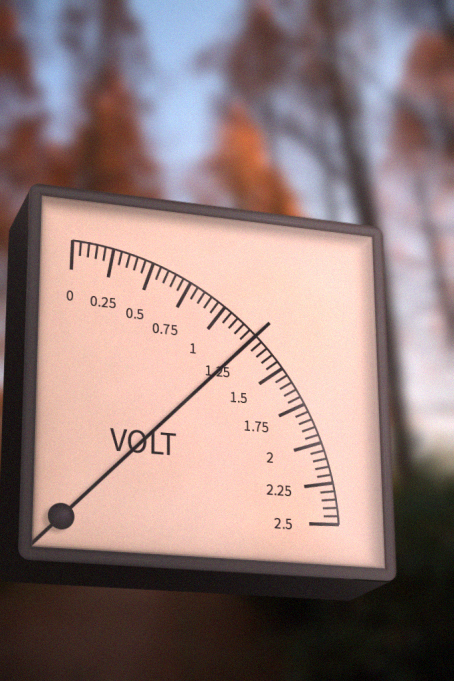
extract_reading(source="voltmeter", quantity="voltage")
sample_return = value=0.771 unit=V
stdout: value=1.25 unit=V
